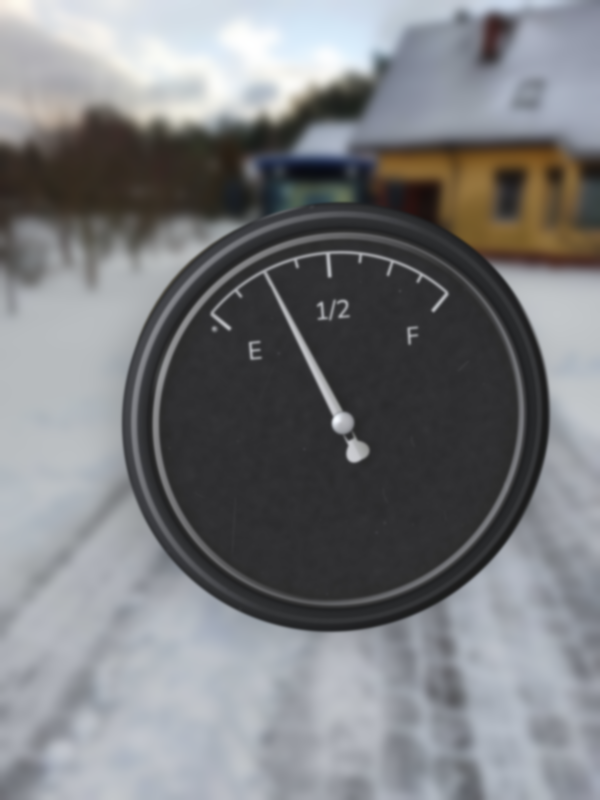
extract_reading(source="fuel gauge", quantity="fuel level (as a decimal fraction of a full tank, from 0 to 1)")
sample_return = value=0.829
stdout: value=0.25
